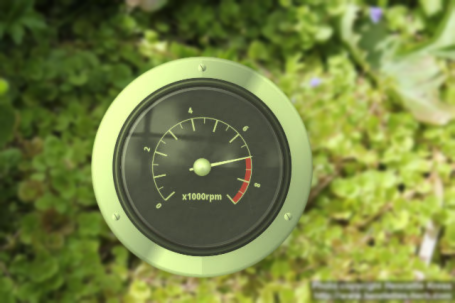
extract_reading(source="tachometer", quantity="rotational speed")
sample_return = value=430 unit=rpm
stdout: value=7000 unit=rpm
